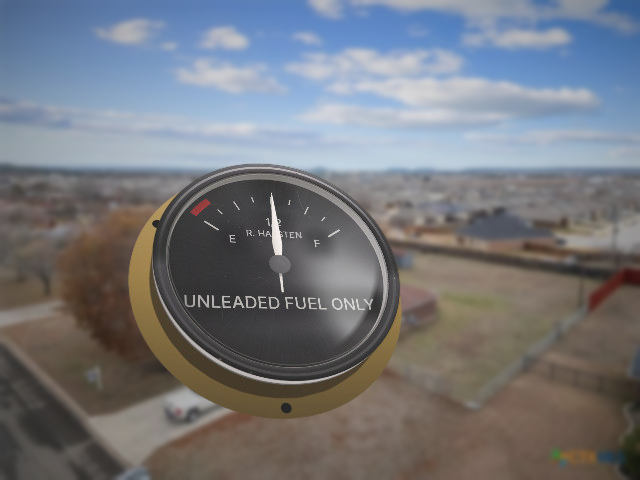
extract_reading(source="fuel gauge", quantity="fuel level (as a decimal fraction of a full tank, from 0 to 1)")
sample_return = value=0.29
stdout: value=0.5
